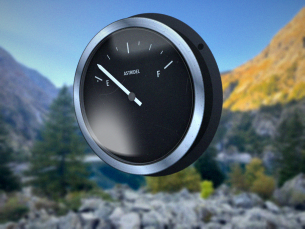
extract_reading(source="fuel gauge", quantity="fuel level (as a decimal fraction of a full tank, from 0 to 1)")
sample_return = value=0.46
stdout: value=0.125
